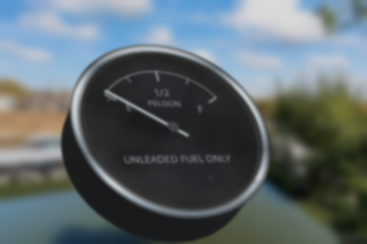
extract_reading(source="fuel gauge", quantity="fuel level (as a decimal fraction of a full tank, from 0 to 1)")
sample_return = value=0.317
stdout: value=0
